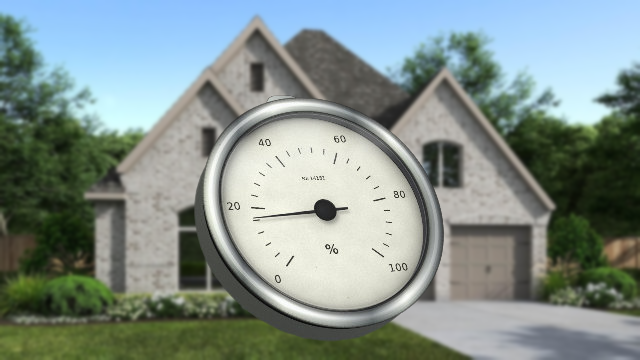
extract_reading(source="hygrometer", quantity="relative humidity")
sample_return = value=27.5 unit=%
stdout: value=16 unit=%
